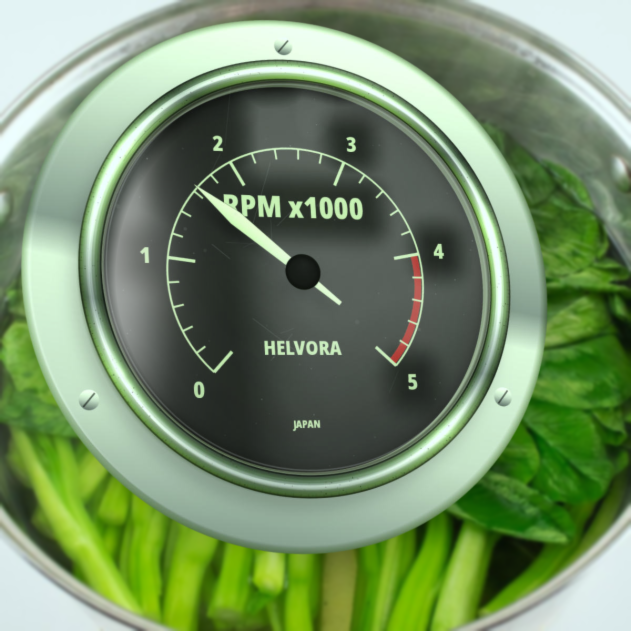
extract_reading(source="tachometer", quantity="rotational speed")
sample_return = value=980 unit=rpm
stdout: value=1600 unit=rpm
